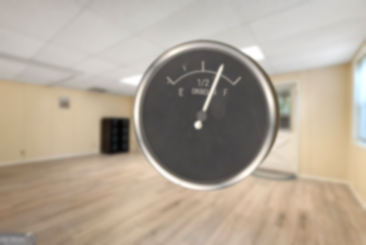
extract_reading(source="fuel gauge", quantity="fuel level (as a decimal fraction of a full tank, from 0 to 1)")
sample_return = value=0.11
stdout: value=0.75
